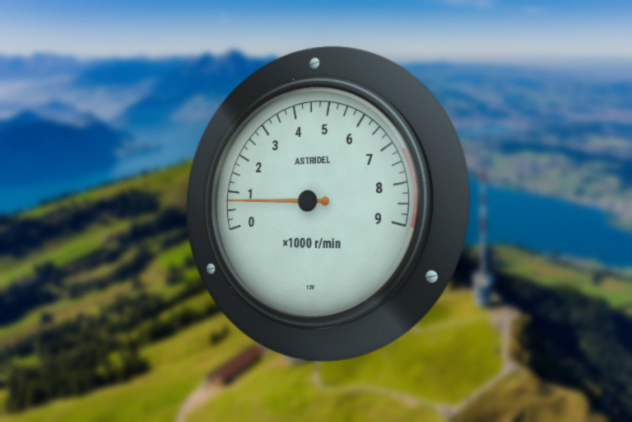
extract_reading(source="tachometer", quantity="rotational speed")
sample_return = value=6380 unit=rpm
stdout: value=750 unit=rpm
